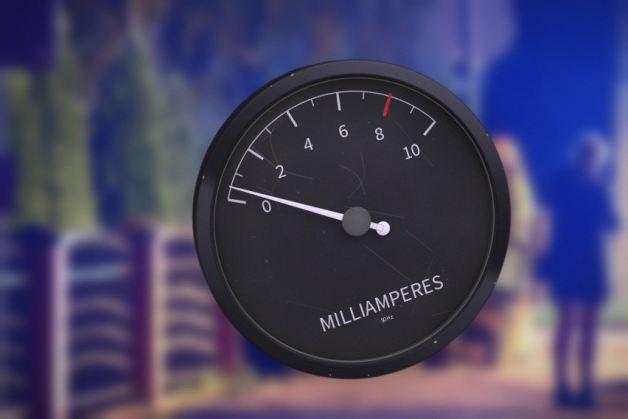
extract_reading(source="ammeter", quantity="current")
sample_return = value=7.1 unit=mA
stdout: value=0.5 unit=mA
